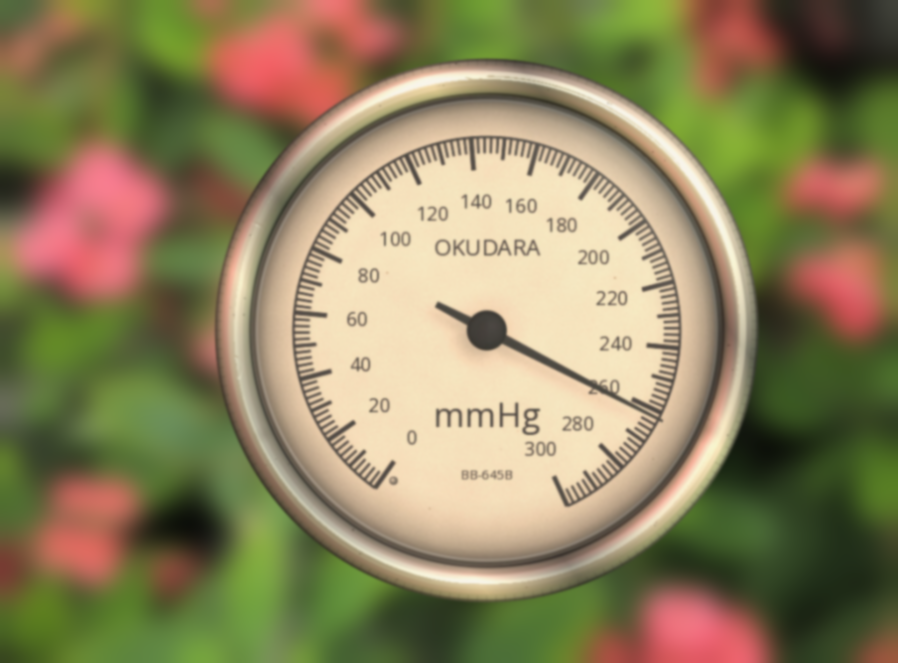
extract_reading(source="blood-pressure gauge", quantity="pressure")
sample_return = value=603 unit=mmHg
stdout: value=262 unit=mmHg
